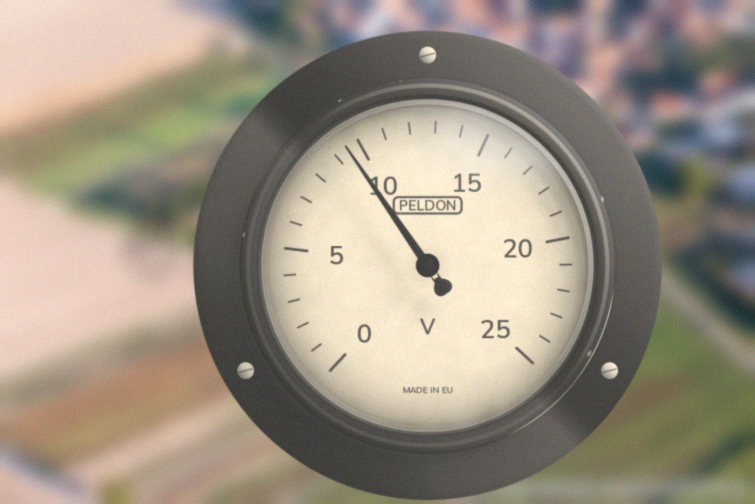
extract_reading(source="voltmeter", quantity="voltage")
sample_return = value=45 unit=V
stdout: value=9.5 unit=V
